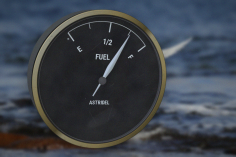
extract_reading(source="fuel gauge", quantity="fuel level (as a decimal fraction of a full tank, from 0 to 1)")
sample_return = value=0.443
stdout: value=0.75
